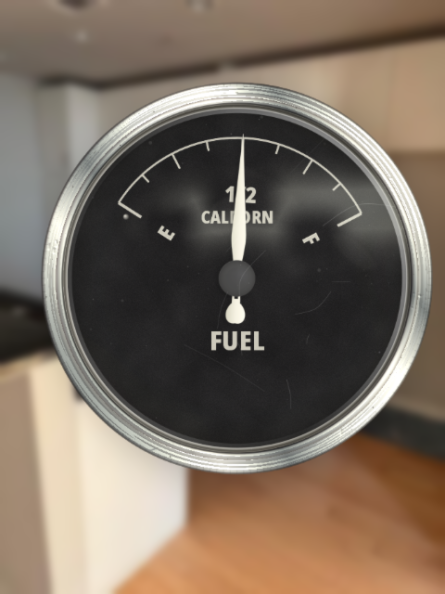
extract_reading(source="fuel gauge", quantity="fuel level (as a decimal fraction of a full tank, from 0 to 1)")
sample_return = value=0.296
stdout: value=0.5
